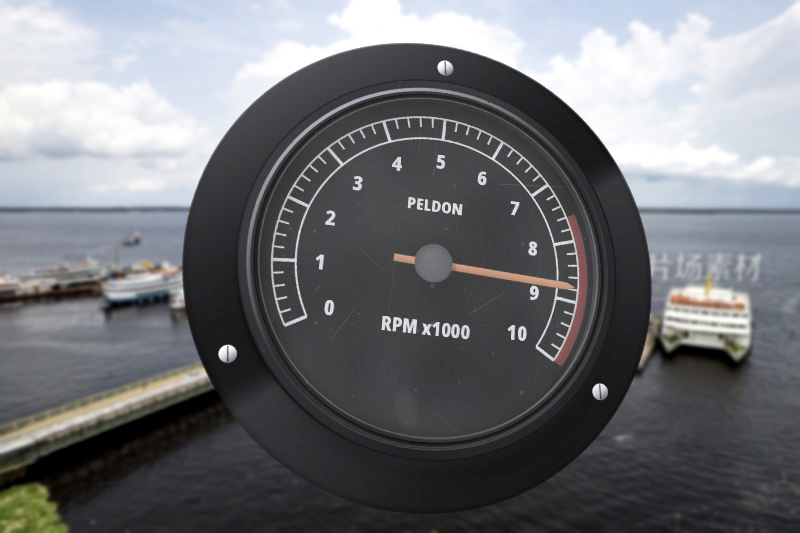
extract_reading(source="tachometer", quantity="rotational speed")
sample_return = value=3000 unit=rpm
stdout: value=8800 unit=rpm
